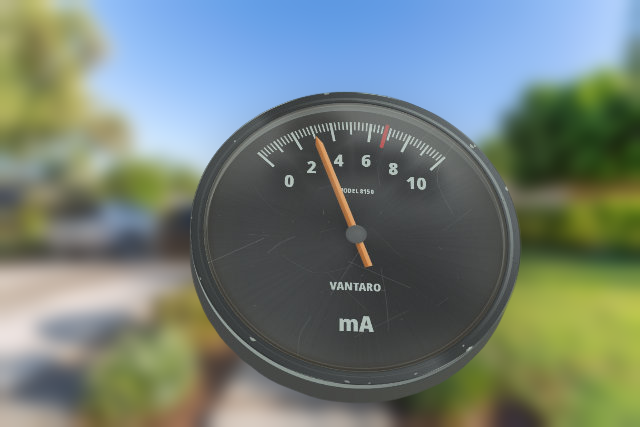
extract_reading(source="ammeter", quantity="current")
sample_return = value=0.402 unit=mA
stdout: value=3 unit=mA
